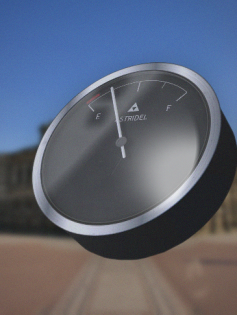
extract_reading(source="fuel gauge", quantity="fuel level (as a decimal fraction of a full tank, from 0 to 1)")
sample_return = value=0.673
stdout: value=0.25
